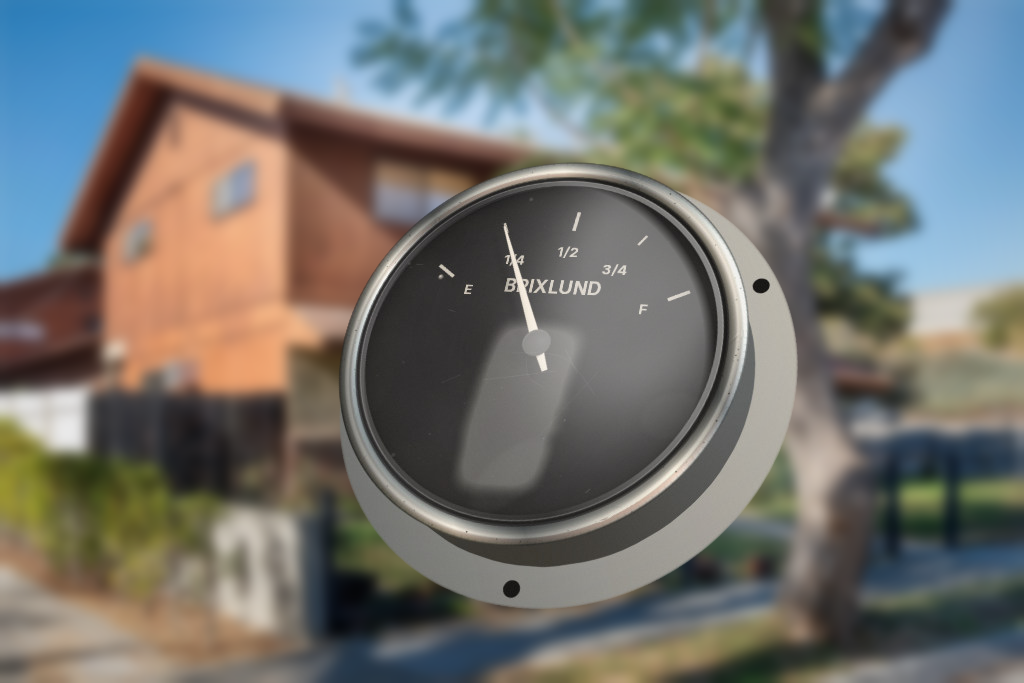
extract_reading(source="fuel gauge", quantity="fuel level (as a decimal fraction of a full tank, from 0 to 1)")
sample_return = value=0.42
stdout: value=0.25
